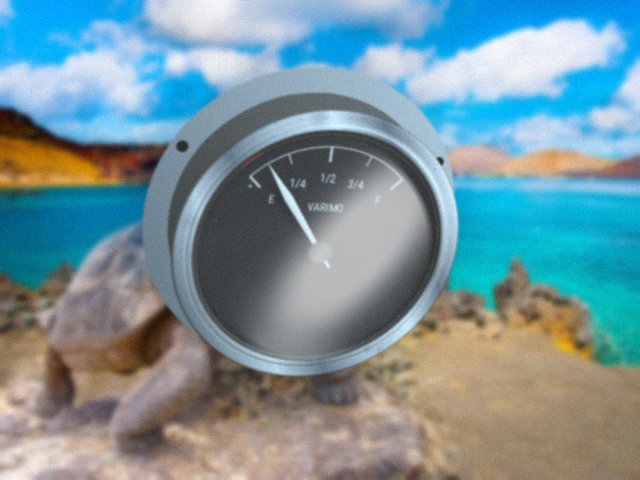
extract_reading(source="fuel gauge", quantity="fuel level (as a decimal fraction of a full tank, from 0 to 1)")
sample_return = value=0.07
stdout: value=0.125
